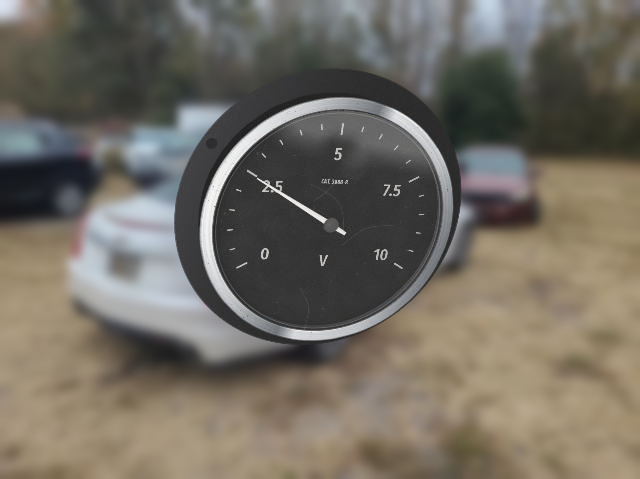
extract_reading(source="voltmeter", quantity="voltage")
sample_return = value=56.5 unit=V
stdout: value=2.5 unit=V
